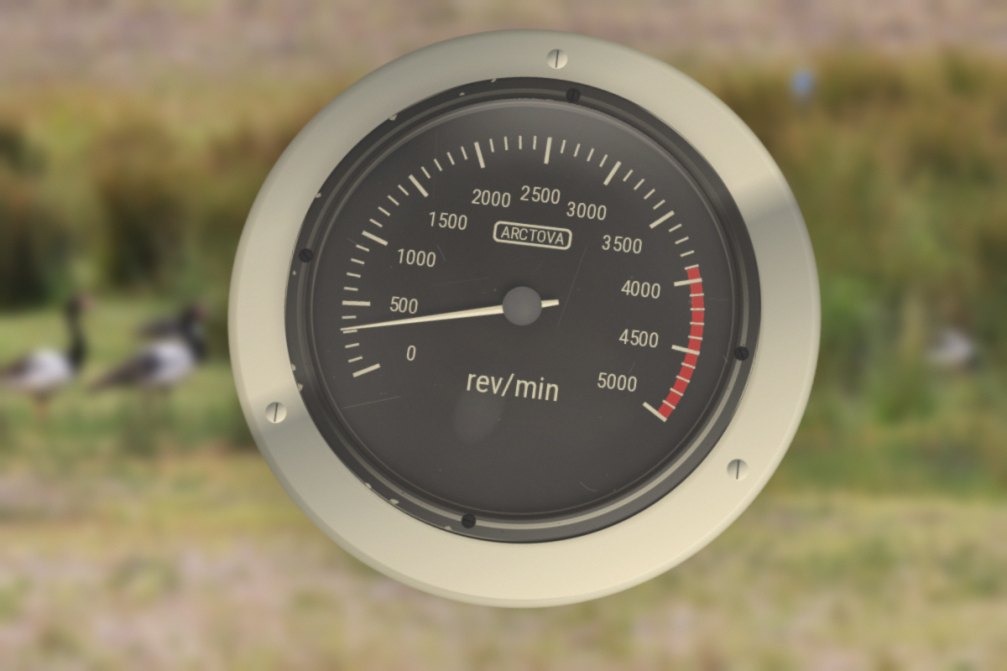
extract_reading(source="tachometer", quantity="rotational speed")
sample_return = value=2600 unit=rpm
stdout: value=300 unit=rpm
